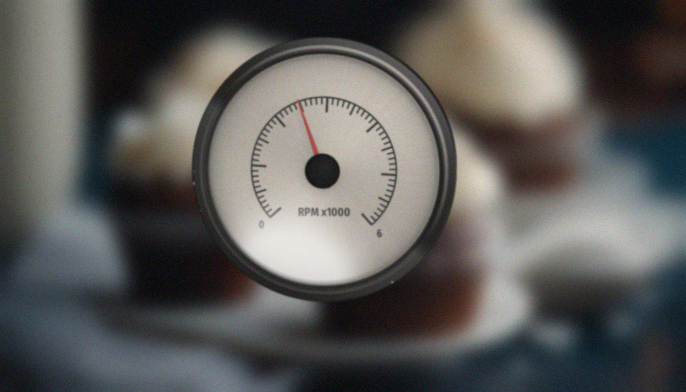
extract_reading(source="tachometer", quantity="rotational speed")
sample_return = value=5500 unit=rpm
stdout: value=2500 unit=rpm
